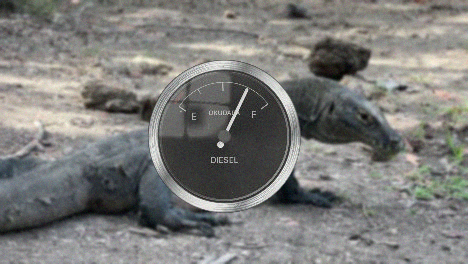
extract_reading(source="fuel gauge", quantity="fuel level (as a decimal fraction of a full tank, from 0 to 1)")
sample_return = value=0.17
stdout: value=0.75
